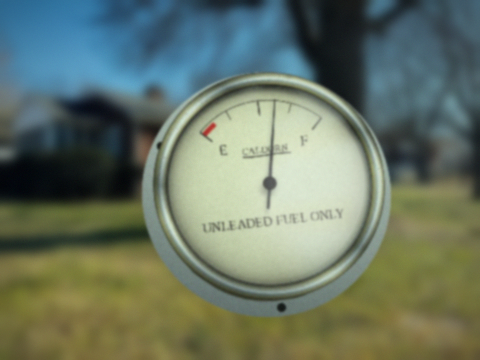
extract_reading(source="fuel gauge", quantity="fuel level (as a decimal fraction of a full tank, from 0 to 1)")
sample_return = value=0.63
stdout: value=0.625
